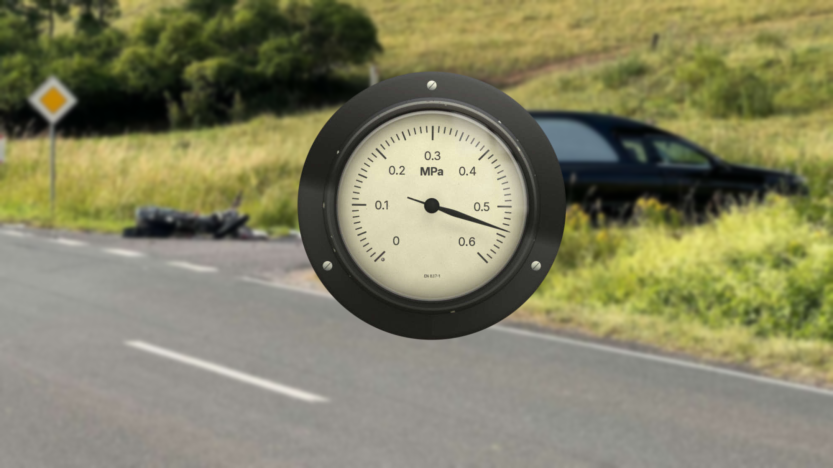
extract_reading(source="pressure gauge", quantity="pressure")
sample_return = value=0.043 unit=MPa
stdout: value=0.54 unit=MPa
